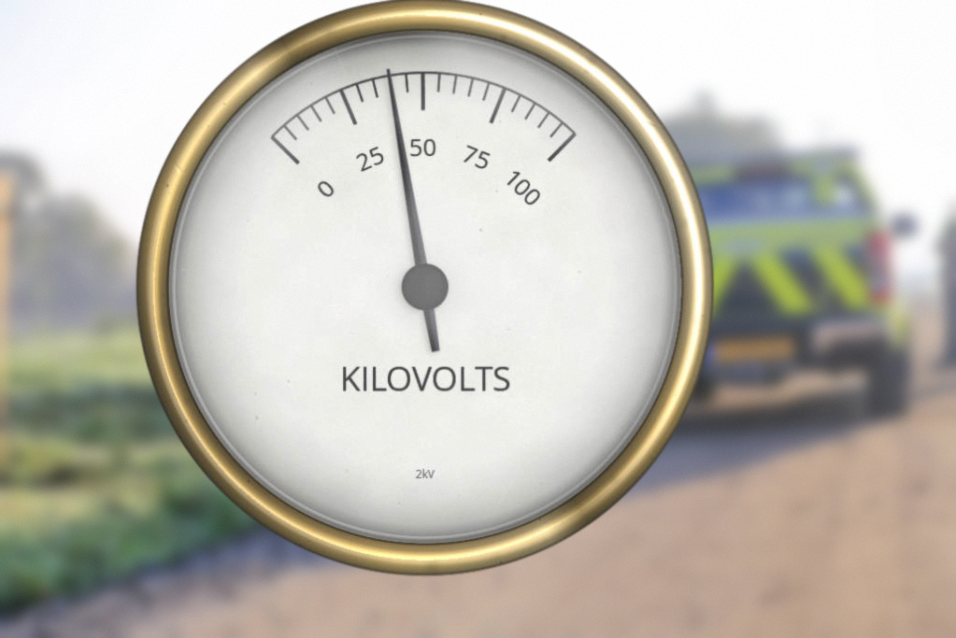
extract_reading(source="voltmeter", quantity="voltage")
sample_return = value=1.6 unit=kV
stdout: value=40 unit=kV
